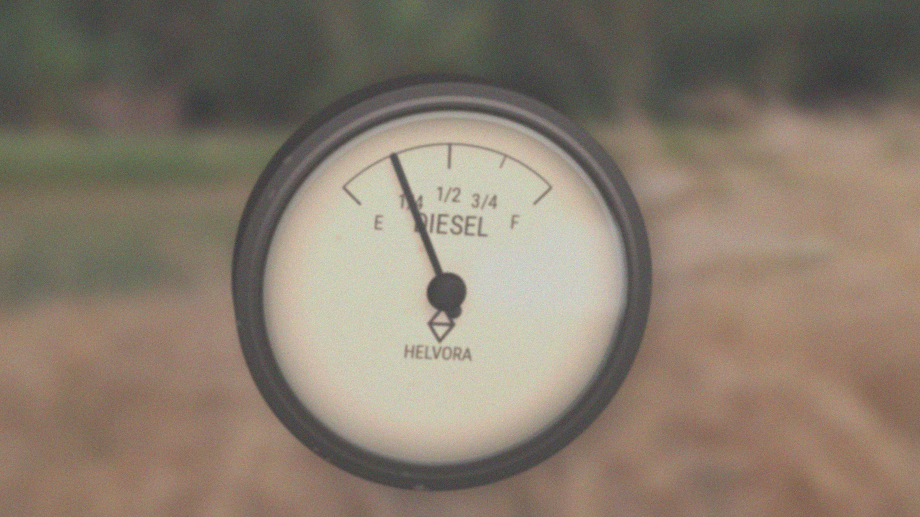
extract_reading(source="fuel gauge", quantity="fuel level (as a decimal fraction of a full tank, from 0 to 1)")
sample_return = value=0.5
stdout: value=0.25
